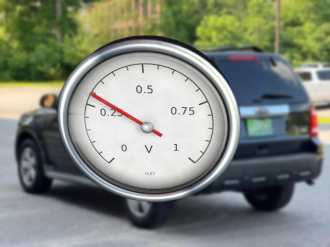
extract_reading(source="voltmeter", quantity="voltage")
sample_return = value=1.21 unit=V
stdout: value=0.3 unit=V
